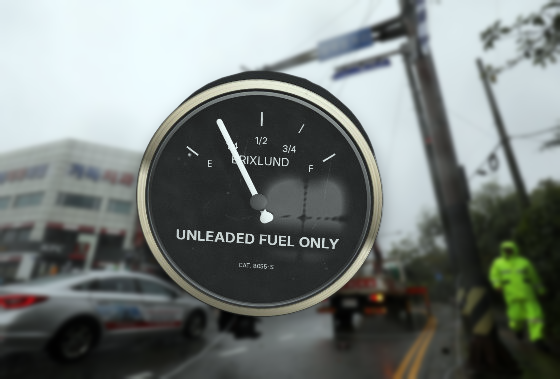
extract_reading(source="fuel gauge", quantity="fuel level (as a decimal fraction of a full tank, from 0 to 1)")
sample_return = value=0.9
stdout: value=0.25
